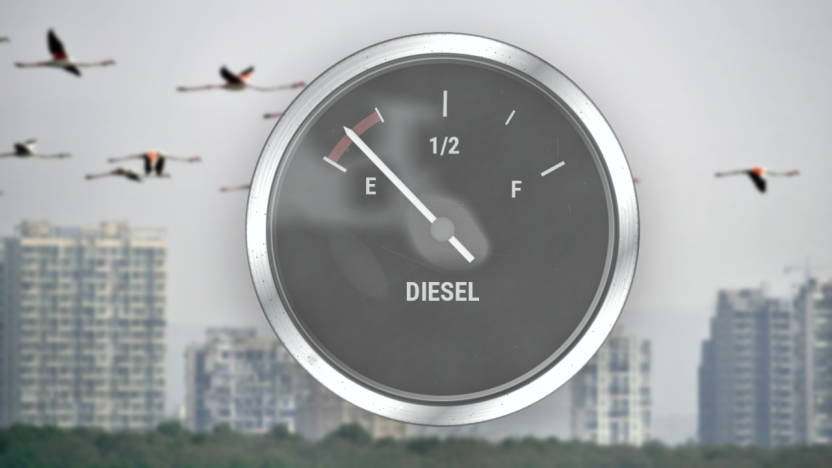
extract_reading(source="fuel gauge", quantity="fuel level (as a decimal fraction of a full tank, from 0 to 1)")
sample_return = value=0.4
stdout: value=0.125
